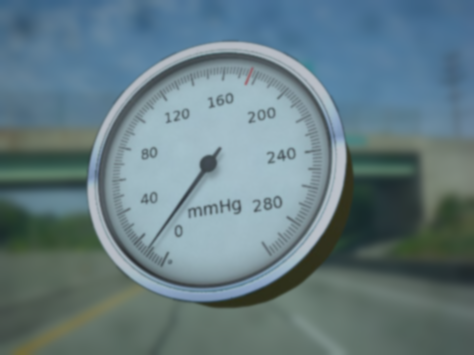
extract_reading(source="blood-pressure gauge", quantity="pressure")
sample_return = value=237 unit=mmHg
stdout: value=10 unit=mmHg
